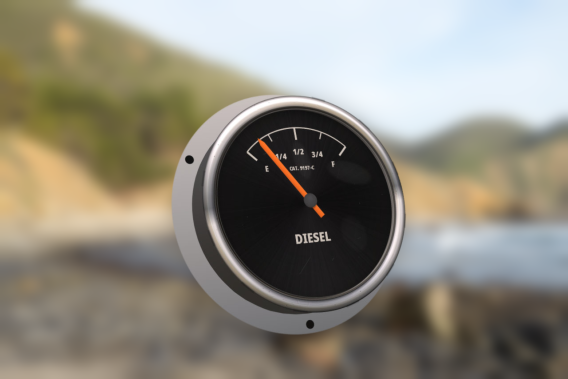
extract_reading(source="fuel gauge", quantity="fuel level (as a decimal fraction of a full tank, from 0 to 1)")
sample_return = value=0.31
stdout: value=0.125
